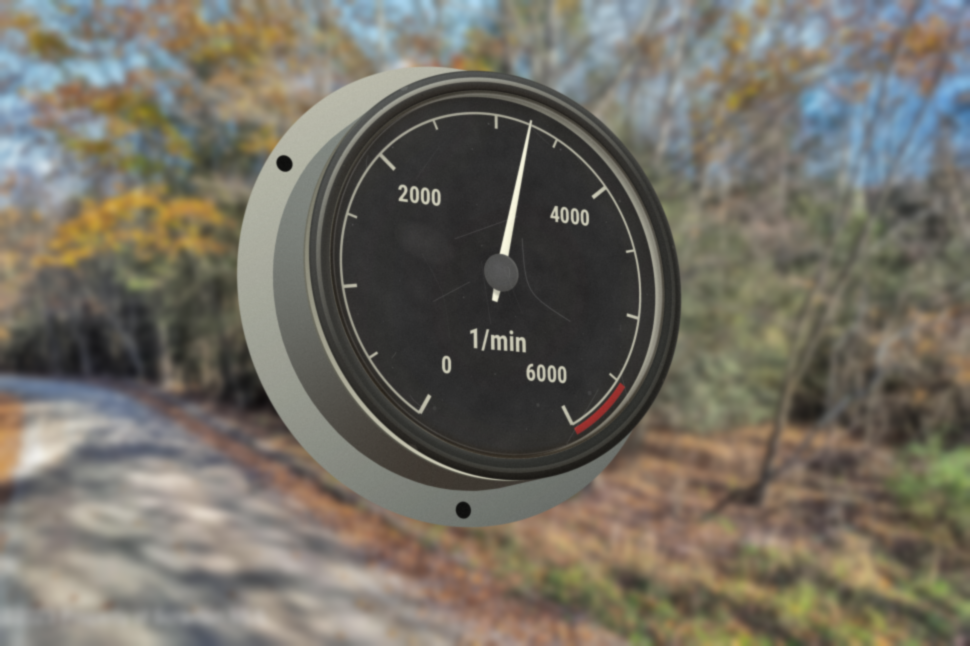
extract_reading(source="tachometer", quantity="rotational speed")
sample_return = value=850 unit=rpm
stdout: value=3250 unit=rpm
